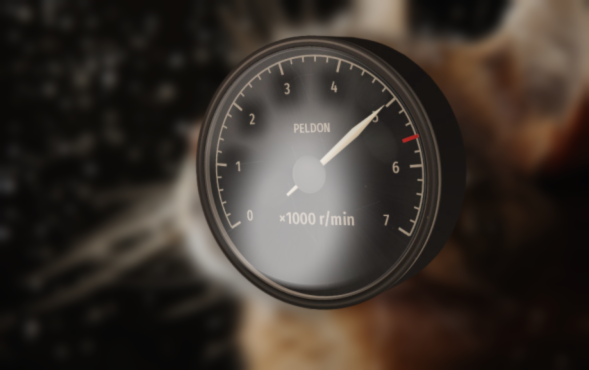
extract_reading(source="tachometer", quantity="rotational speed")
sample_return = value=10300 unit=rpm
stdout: value=5000 unit=rpm
